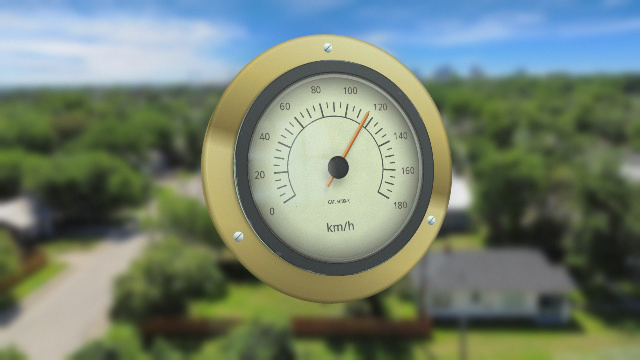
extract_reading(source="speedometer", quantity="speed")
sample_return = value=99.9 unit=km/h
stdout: value=115 unit=km/h
